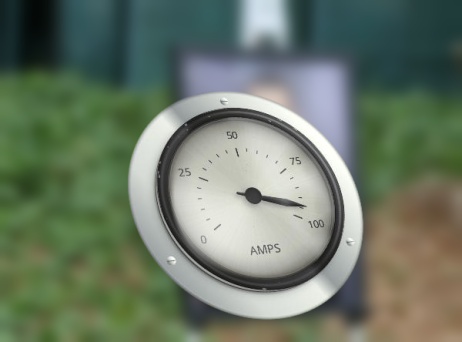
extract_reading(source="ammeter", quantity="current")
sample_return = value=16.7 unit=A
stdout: value=95 unit=A
